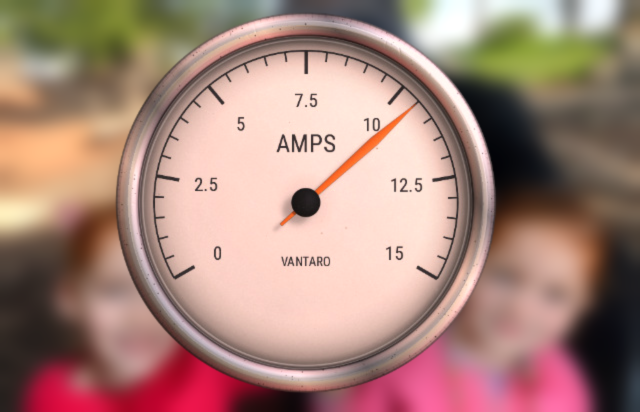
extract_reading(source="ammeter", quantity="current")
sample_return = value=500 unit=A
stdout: value=10.5 unit=A
